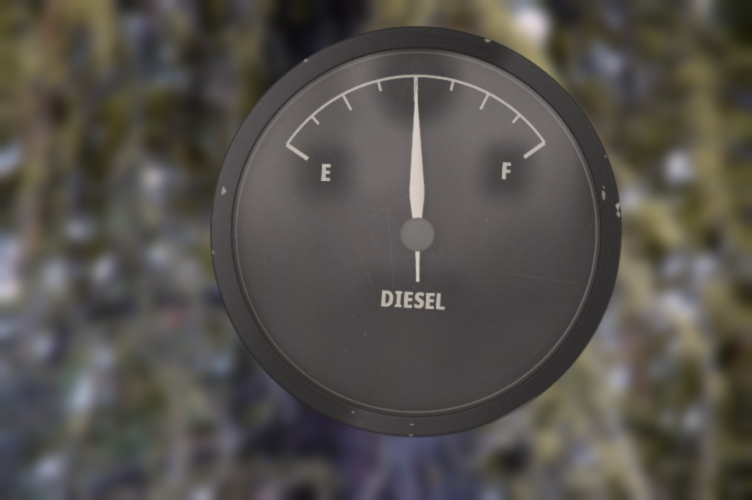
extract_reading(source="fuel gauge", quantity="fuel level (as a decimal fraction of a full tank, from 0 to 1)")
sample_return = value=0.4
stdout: value=0.5
